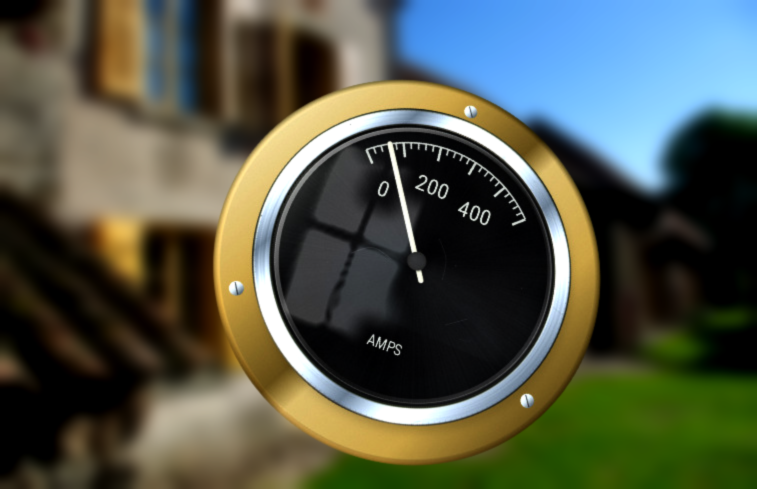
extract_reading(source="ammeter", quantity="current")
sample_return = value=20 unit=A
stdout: value=60 unit=A
